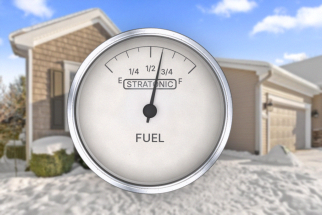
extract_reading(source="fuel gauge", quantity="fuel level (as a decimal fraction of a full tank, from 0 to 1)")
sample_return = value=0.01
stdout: value=0.625
